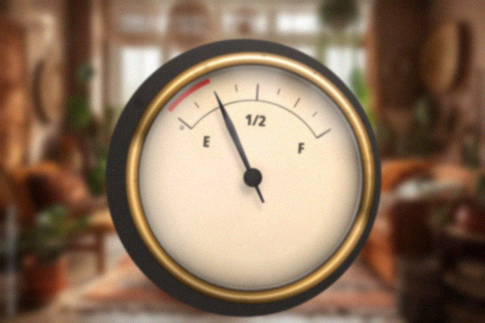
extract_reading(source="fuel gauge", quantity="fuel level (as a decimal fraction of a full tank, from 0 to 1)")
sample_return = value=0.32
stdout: value=0.25
